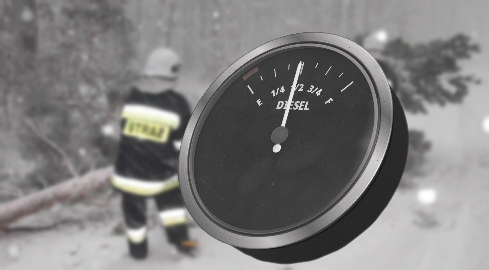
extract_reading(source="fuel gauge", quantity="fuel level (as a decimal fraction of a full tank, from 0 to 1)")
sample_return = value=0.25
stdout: value=0.5
